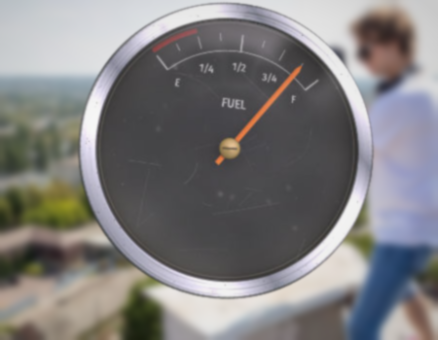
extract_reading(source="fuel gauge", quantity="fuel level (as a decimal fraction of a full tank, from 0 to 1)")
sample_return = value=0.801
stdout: value=0.875
